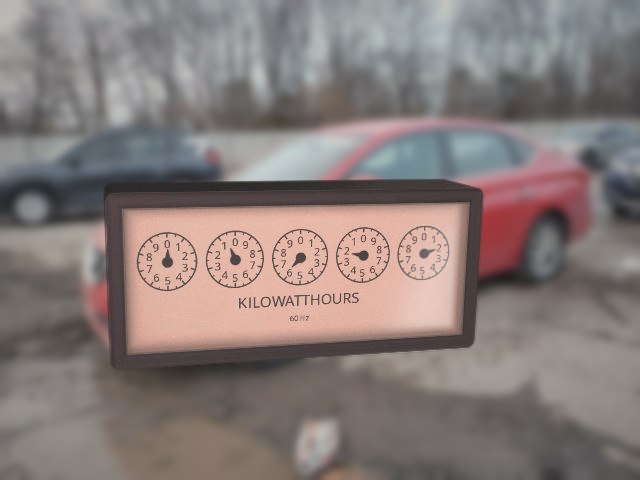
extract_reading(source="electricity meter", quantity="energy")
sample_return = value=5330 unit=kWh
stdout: value=622 unit=kWh
